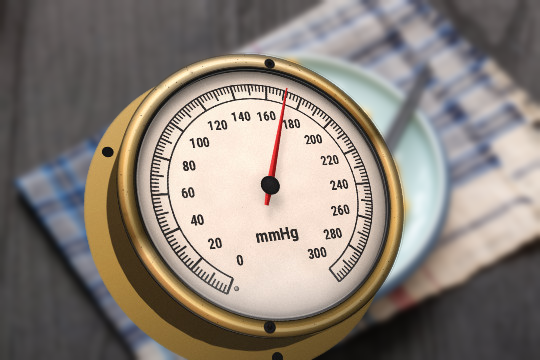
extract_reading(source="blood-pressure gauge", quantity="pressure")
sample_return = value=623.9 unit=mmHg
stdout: value=170 unit=mmHg
